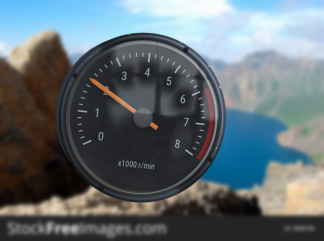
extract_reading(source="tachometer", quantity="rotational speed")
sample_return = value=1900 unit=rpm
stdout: value=2000 unit=rpm
